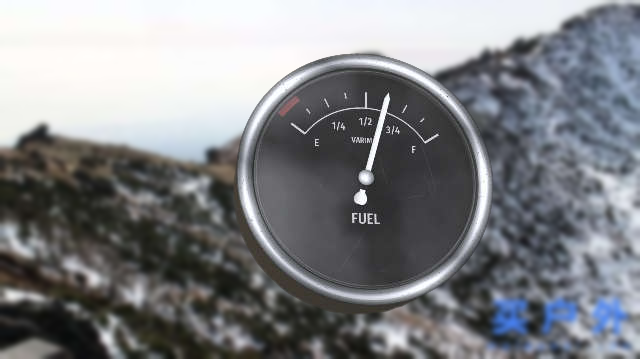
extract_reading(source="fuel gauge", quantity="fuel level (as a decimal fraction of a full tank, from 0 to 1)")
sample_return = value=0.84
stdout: value=0.625
